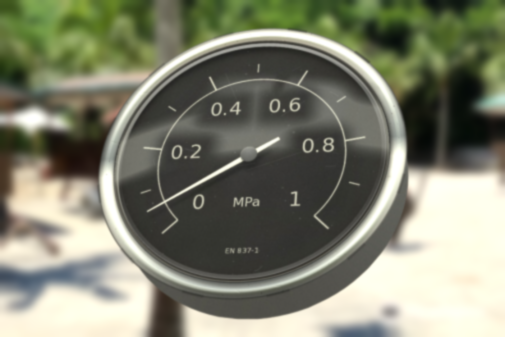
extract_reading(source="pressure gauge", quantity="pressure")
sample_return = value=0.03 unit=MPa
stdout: value=0.05 unit=MPa
